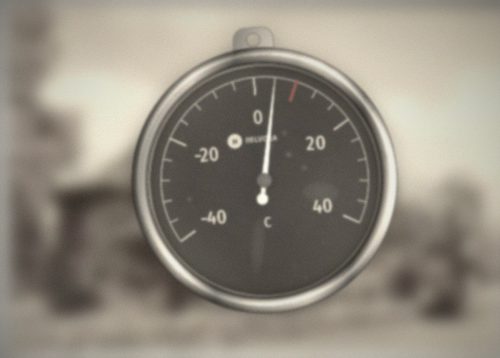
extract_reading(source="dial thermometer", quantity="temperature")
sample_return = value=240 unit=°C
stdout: value=4 unit=°C
